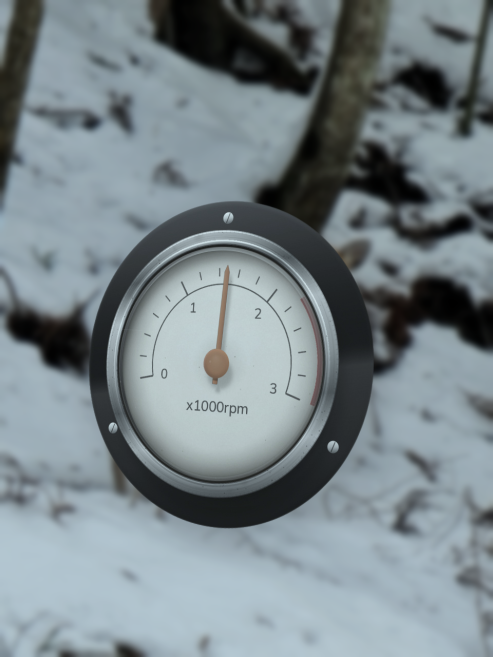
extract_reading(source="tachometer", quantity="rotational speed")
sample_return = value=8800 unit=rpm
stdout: value=1500 unit=rpm
